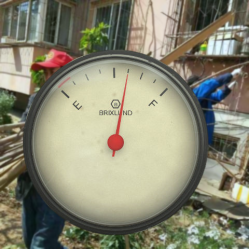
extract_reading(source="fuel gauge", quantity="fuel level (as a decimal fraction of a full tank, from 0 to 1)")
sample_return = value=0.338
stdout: value=0.625
